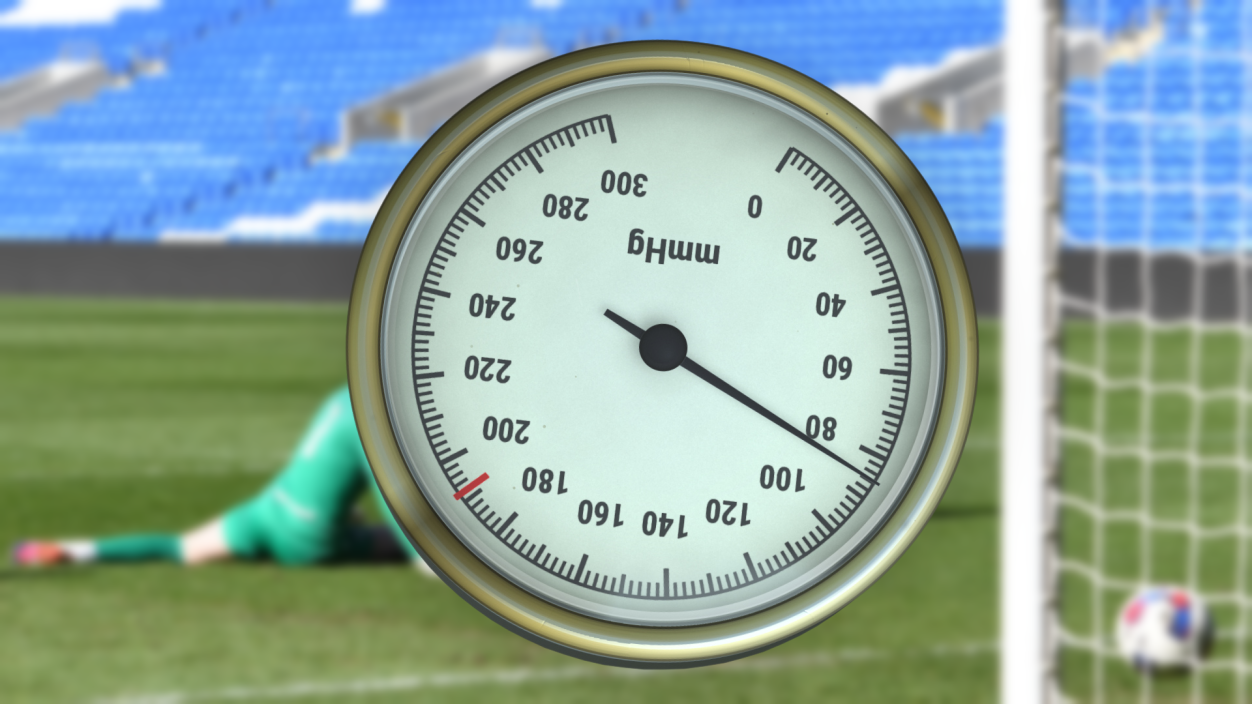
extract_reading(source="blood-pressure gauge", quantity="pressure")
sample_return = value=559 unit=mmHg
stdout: value=86 unit=mmHg
